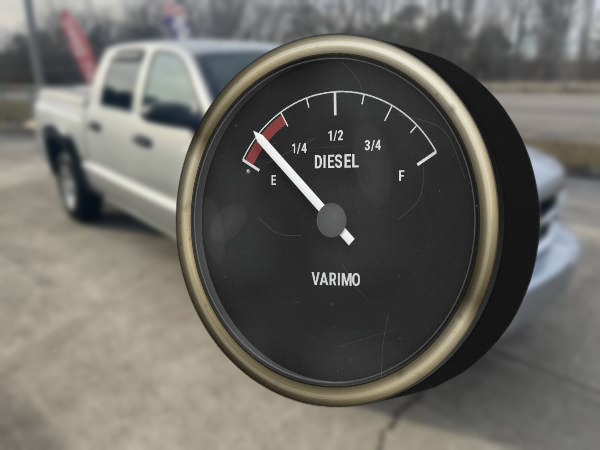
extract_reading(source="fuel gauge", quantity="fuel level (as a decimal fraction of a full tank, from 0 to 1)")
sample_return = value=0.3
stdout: value=0.125
